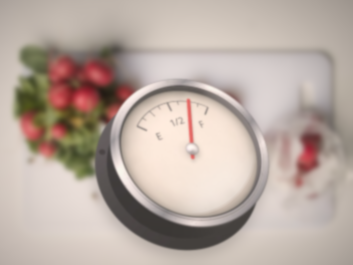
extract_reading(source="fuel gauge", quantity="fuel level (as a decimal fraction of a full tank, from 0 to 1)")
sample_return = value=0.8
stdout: value=0.75
